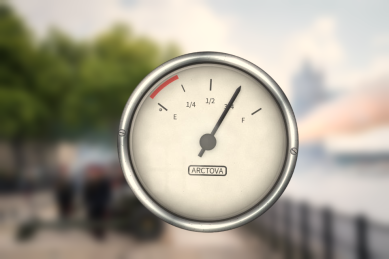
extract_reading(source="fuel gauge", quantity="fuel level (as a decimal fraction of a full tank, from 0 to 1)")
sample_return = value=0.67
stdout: value=0.75
